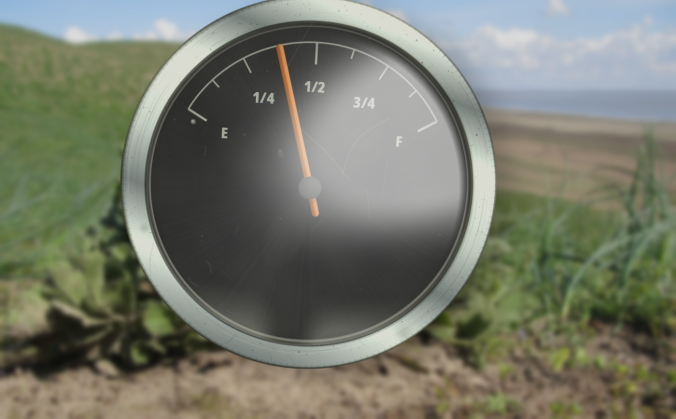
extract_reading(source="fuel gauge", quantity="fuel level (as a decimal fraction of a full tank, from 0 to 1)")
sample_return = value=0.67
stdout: value=0.375
